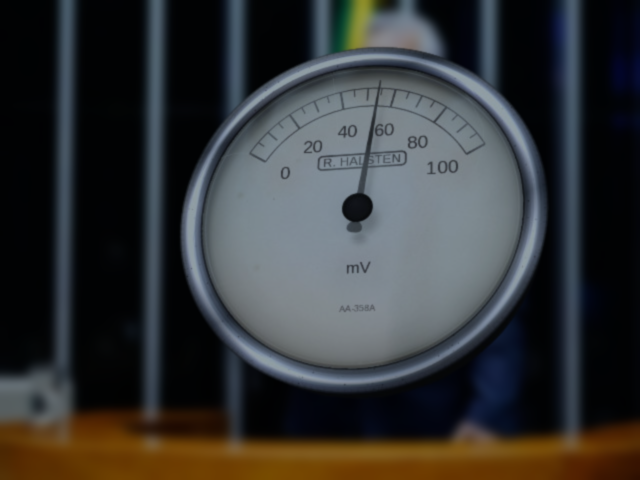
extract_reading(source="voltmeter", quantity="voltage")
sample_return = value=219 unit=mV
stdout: value=55 unit=mV
